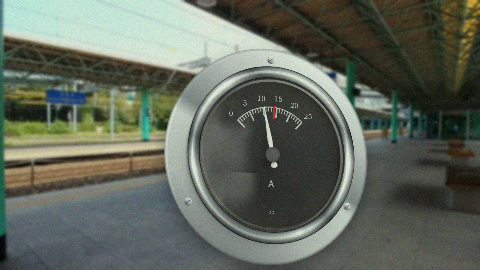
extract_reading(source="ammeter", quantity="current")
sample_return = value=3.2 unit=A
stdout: value=10 unit=A
